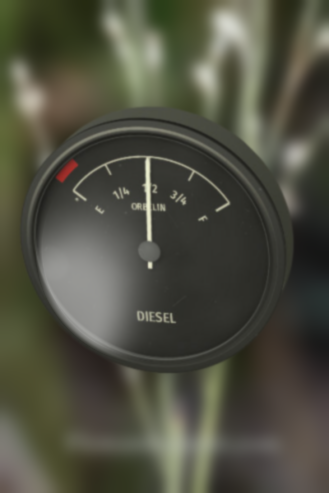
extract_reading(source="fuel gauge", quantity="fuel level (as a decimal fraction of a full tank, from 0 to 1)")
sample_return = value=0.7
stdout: value=0.5
